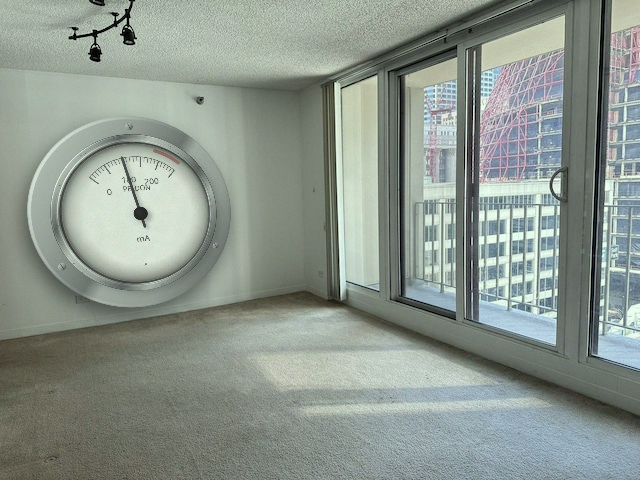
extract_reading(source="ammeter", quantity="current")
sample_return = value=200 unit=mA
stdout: value=100 unit=mA
